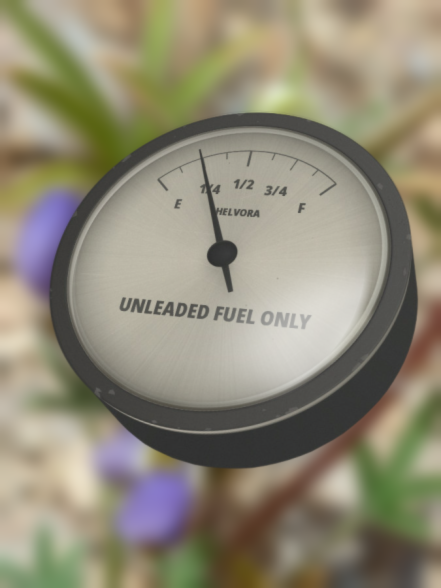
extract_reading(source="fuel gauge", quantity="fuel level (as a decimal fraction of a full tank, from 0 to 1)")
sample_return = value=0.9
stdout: value=0.25
